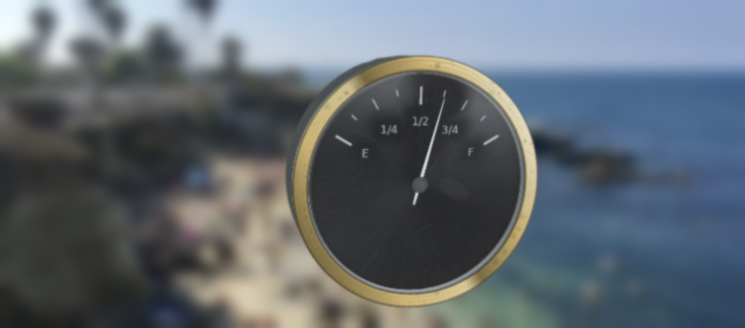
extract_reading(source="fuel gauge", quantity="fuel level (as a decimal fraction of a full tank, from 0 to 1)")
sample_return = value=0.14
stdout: value=0.625
